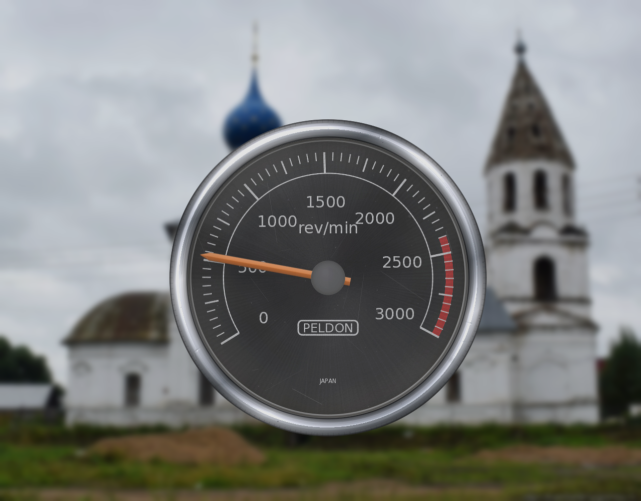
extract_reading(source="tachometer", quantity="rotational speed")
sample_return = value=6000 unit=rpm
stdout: value=525 unit=rpm
